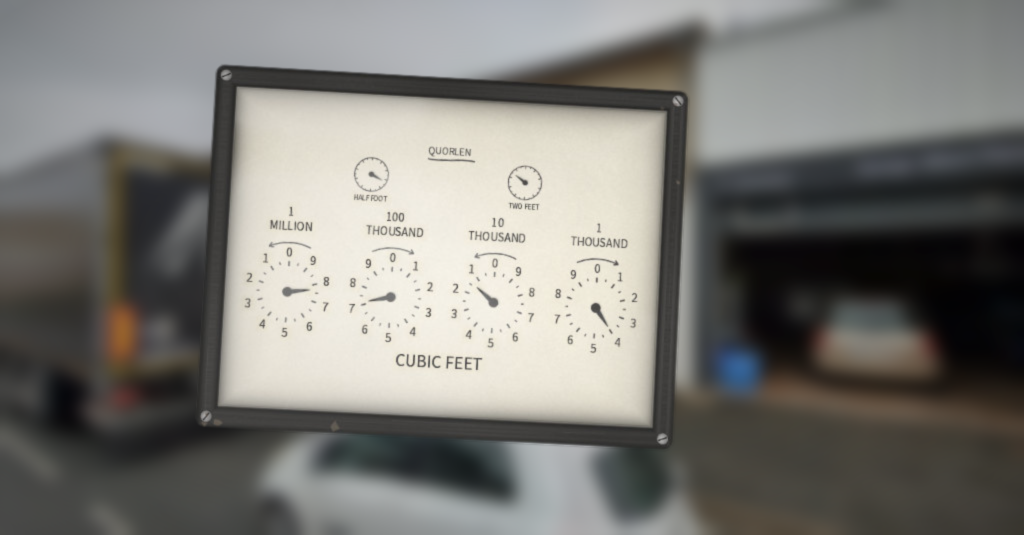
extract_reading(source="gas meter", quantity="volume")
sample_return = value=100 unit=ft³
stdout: value=771400 unit=ft³
